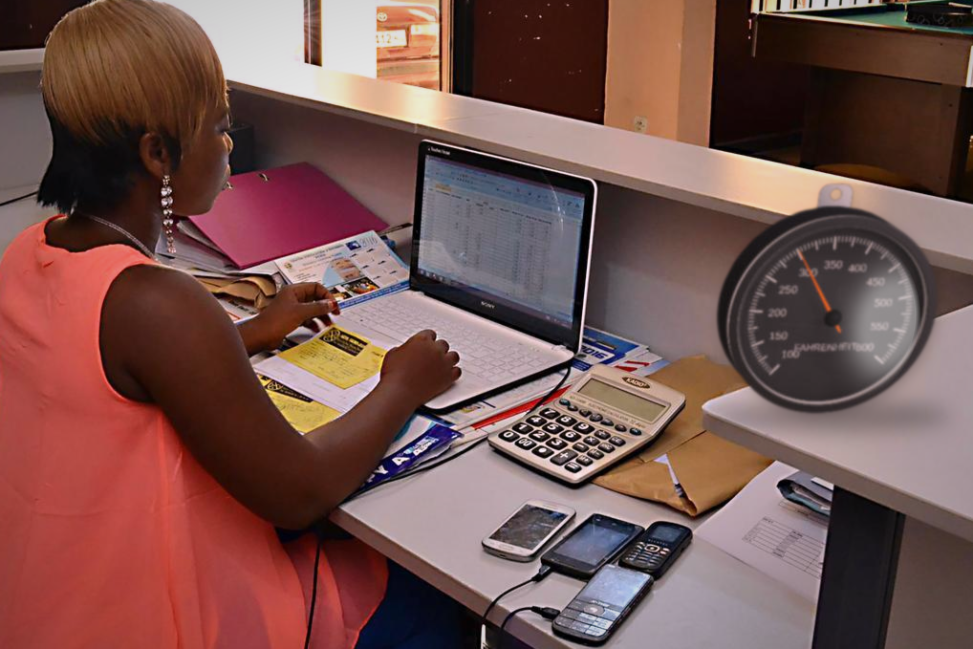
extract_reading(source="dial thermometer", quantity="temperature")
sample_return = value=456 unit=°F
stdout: value=300 unit=°F
